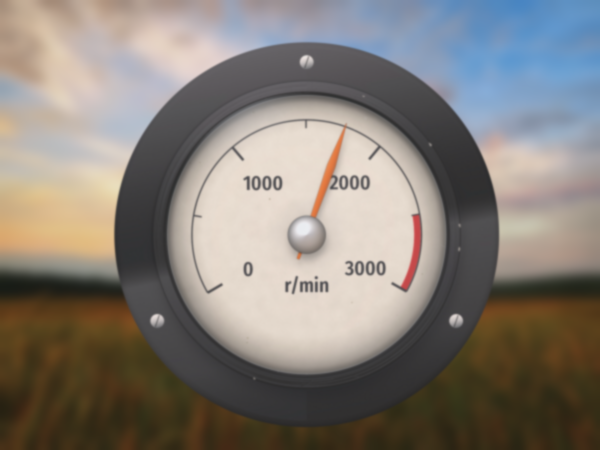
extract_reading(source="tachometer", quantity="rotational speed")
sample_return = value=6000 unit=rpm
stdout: value=1750 unit=rpm
